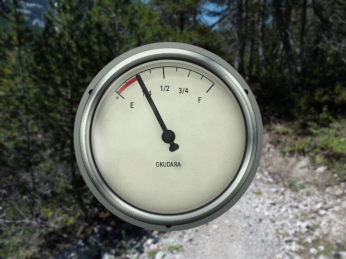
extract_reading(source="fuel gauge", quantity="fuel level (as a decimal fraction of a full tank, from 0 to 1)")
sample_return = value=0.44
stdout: value=0.25
